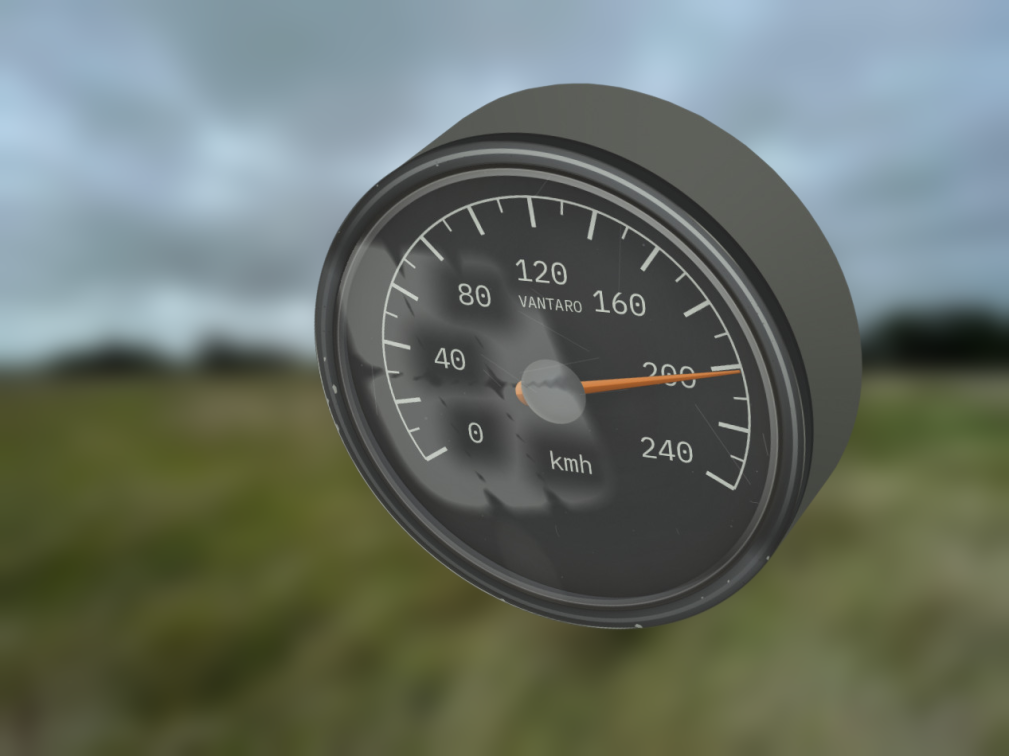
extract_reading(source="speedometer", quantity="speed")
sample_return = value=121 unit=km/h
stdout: value=200 unit=km/h
